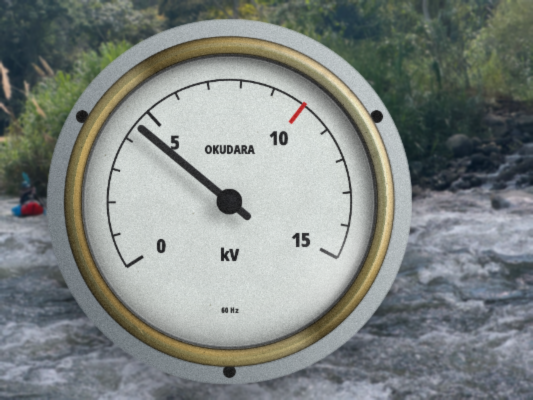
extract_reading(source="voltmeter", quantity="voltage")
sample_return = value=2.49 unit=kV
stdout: value=4.5 unit=kV
